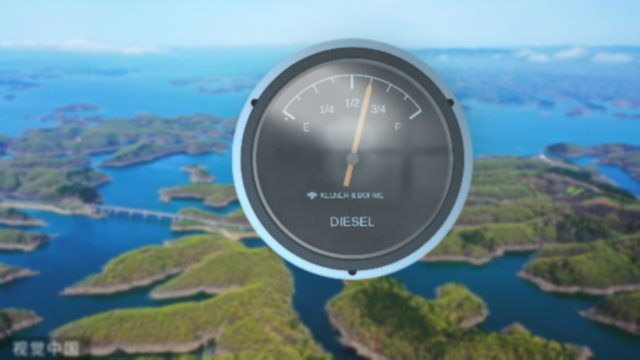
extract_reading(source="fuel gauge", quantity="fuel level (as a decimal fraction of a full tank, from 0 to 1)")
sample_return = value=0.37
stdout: value=0.625
